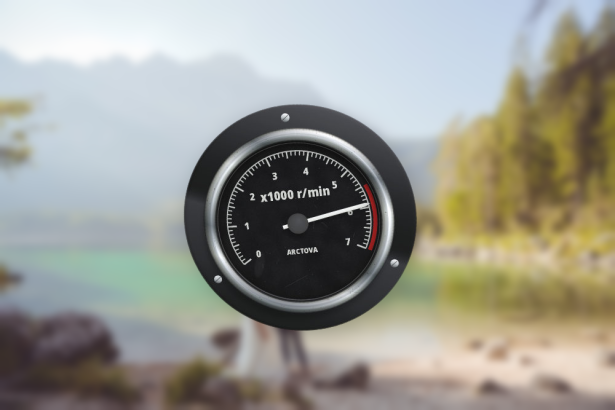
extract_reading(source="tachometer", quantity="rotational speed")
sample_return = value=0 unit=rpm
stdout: value=5900 unit=rpm
